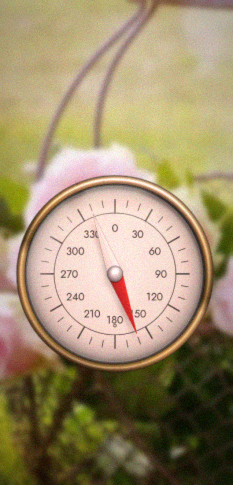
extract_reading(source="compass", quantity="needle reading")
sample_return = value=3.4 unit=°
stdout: value=160 unit=°
